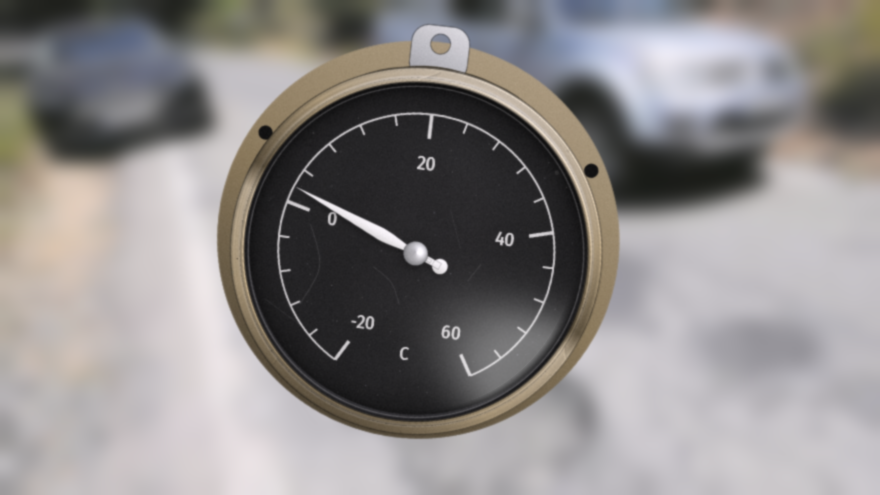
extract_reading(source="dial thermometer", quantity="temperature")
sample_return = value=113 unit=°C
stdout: value=2 unit=°C
